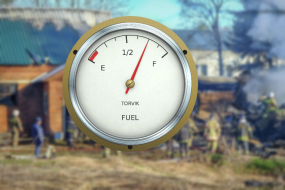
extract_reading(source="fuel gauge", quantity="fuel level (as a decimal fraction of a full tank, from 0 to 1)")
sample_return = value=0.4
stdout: value=0.75
